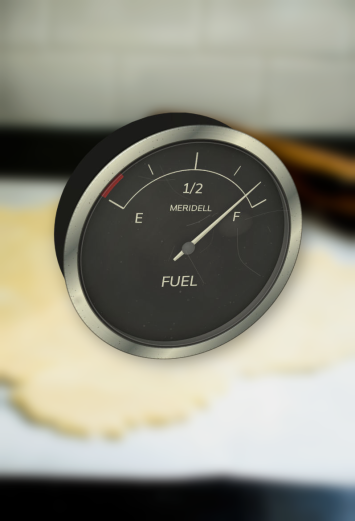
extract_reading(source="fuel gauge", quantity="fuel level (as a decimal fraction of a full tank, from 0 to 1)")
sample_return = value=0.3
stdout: value=0.875
